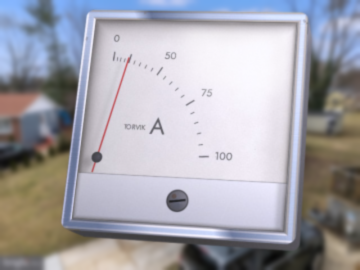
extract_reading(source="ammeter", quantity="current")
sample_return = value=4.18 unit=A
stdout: value=25 unit=A
